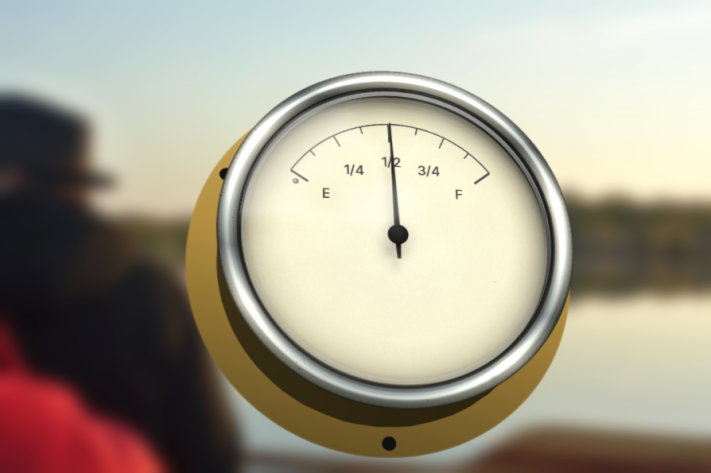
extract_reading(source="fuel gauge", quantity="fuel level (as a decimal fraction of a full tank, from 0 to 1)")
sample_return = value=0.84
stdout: value=0.5
